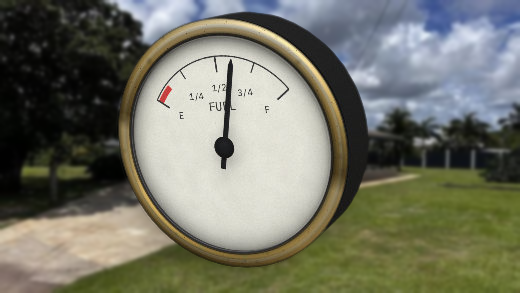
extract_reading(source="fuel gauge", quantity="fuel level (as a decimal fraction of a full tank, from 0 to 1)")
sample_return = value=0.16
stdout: value=0.625
